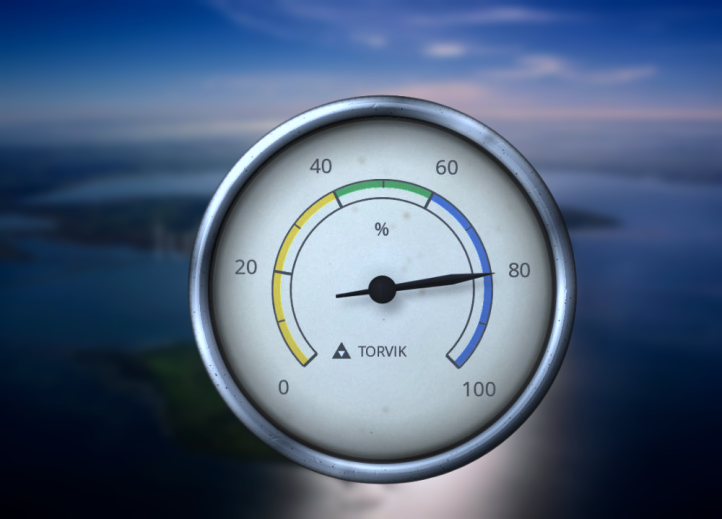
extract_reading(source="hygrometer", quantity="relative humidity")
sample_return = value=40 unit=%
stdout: value=80 unit=%
